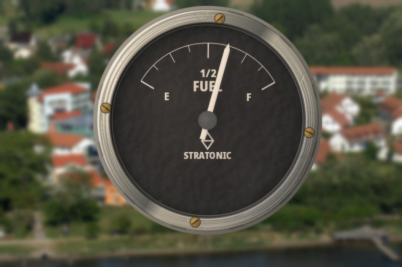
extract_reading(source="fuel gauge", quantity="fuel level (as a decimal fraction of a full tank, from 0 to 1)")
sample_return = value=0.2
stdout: value=0.625
